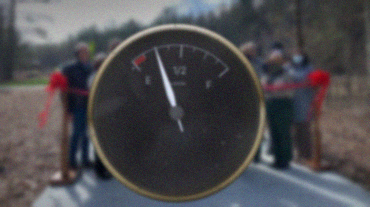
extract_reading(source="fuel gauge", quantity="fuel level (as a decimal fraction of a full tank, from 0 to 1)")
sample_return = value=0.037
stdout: value=0.25
